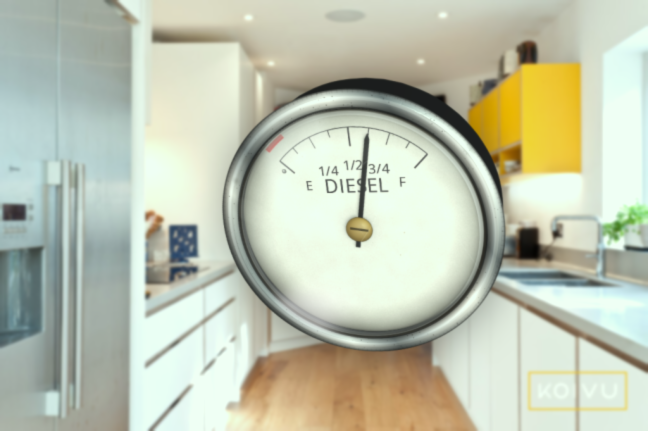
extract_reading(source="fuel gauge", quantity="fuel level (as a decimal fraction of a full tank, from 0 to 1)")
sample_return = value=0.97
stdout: value=0.625
